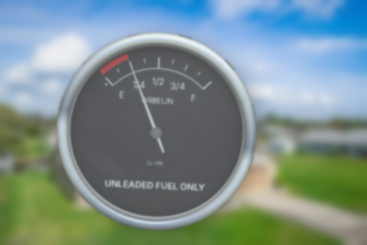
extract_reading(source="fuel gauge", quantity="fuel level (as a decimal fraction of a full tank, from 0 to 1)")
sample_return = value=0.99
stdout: value=0.25
